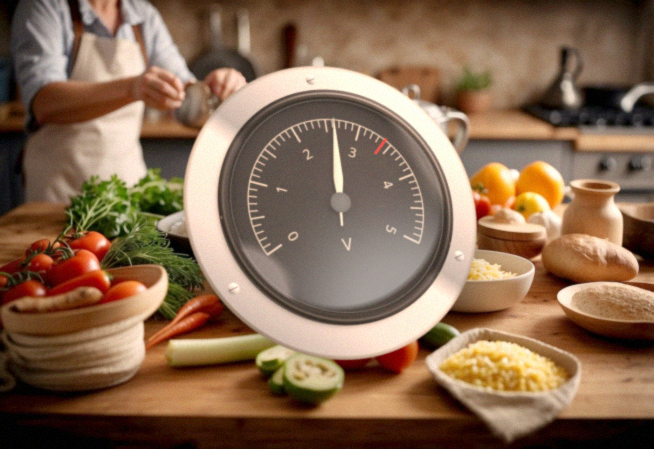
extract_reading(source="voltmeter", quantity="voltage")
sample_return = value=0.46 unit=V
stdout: value=2.6 unit=V
